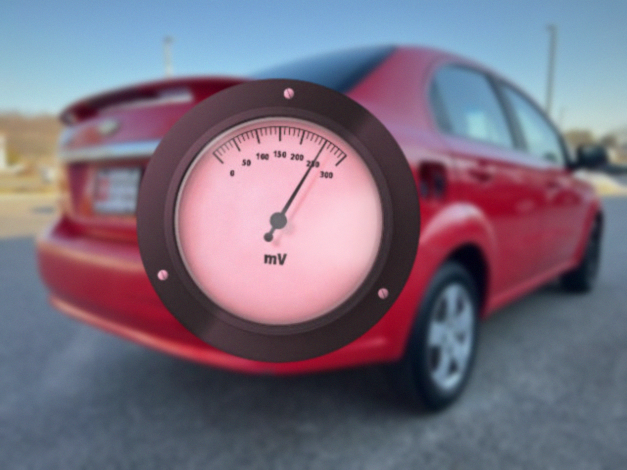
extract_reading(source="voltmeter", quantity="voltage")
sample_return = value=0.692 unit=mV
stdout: value=250 unit=mV
